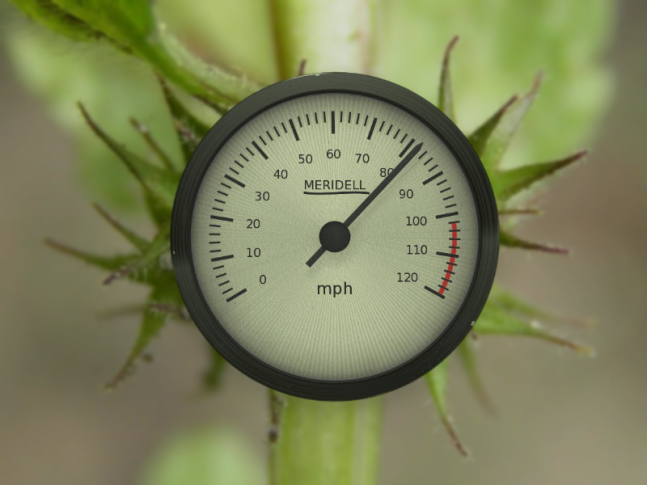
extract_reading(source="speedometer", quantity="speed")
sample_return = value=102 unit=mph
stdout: value=82 unit=mph
